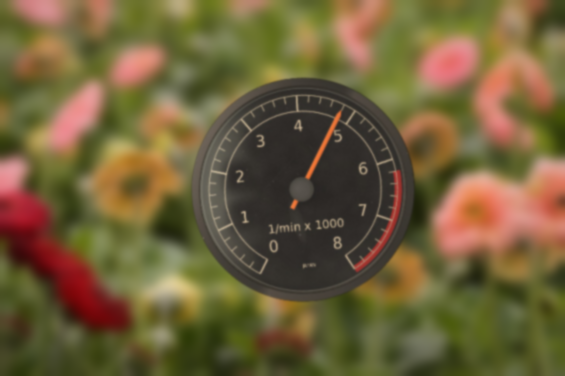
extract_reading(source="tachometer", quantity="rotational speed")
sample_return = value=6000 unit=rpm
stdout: value=4800 unit=rpm
